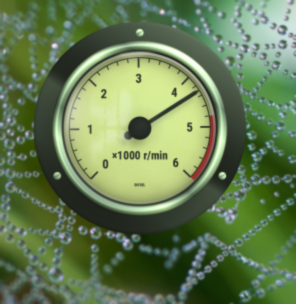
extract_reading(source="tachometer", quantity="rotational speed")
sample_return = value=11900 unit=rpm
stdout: value=4300 unit=rpm
